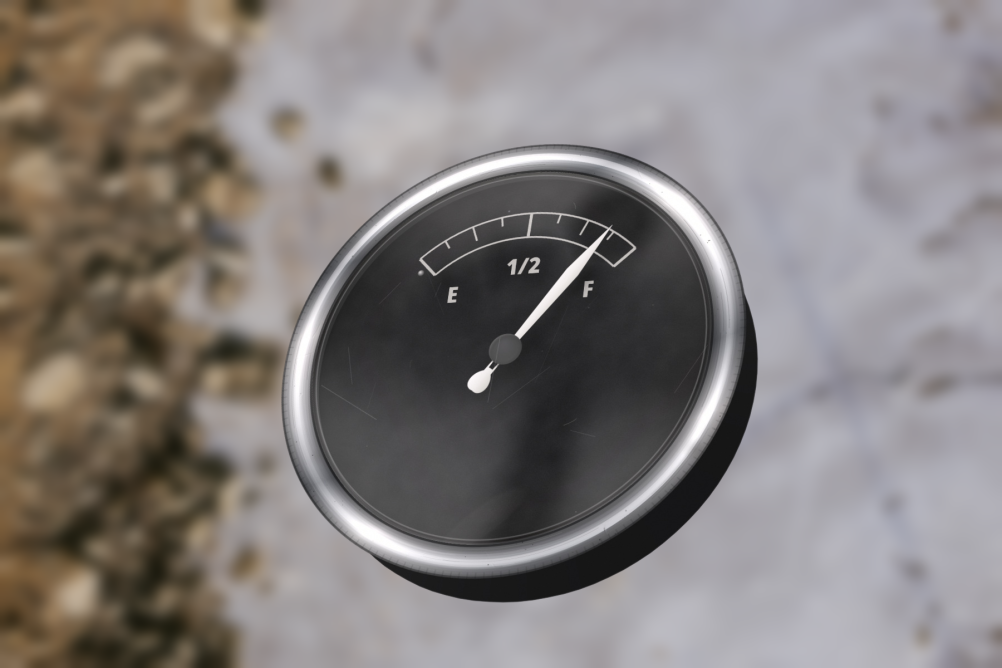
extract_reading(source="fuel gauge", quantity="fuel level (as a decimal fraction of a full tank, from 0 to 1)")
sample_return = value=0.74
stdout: value=0.875
